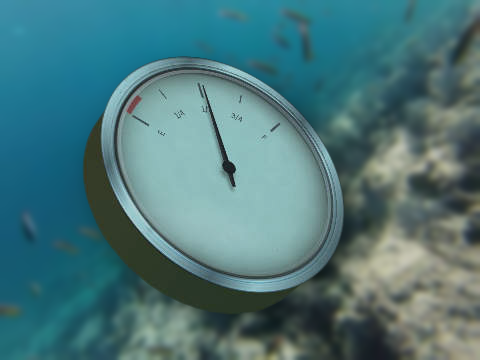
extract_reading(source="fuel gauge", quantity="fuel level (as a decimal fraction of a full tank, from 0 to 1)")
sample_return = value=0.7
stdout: value=0.5
